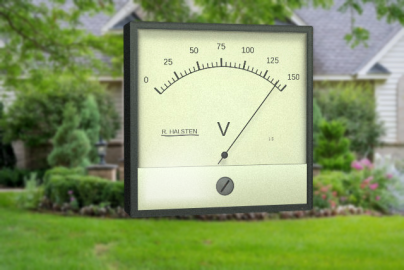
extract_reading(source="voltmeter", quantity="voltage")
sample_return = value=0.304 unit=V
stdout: value=140 unit=V
